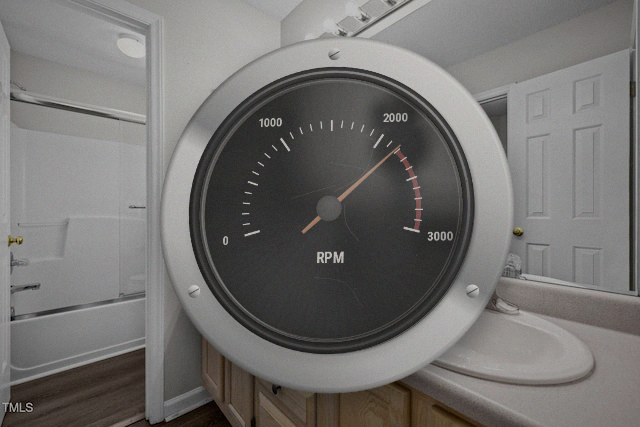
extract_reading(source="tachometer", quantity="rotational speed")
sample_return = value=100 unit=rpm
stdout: value=2200 unit=rpm
